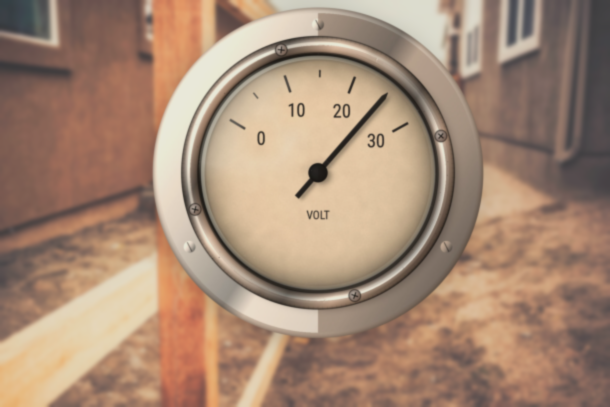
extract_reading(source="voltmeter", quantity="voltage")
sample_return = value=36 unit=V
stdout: value=25 unit=V
